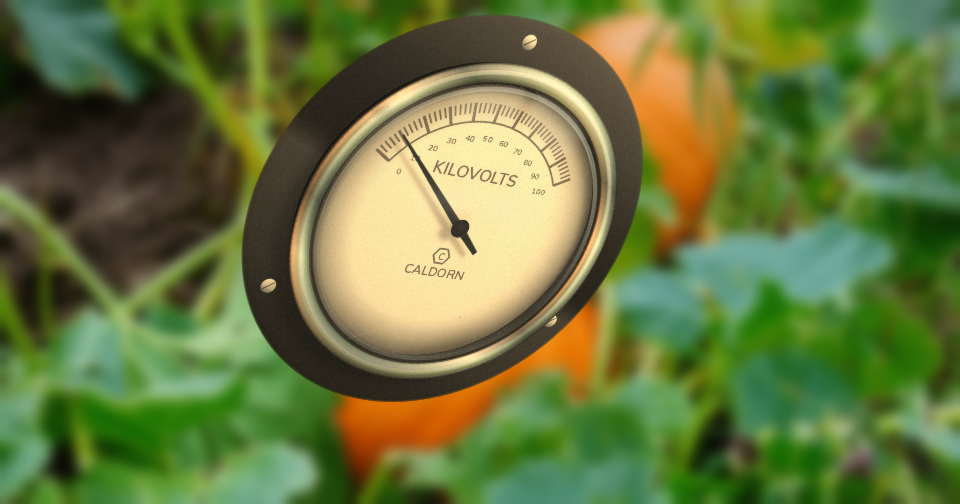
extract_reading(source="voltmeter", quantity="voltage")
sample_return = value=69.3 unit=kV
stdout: value=10 unit=kV
